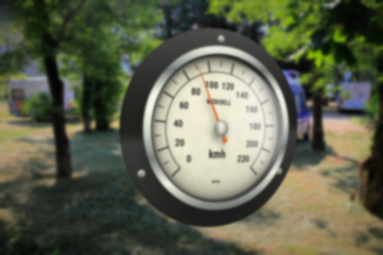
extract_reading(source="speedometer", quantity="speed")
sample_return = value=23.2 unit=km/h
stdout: value=90 unit=km/h
